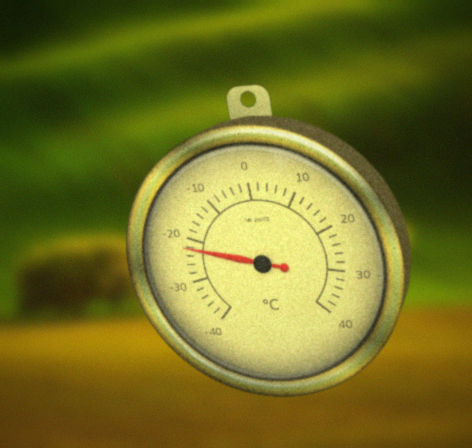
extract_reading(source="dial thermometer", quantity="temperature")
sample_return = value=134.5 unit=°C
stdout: value=-22 unit=°C
